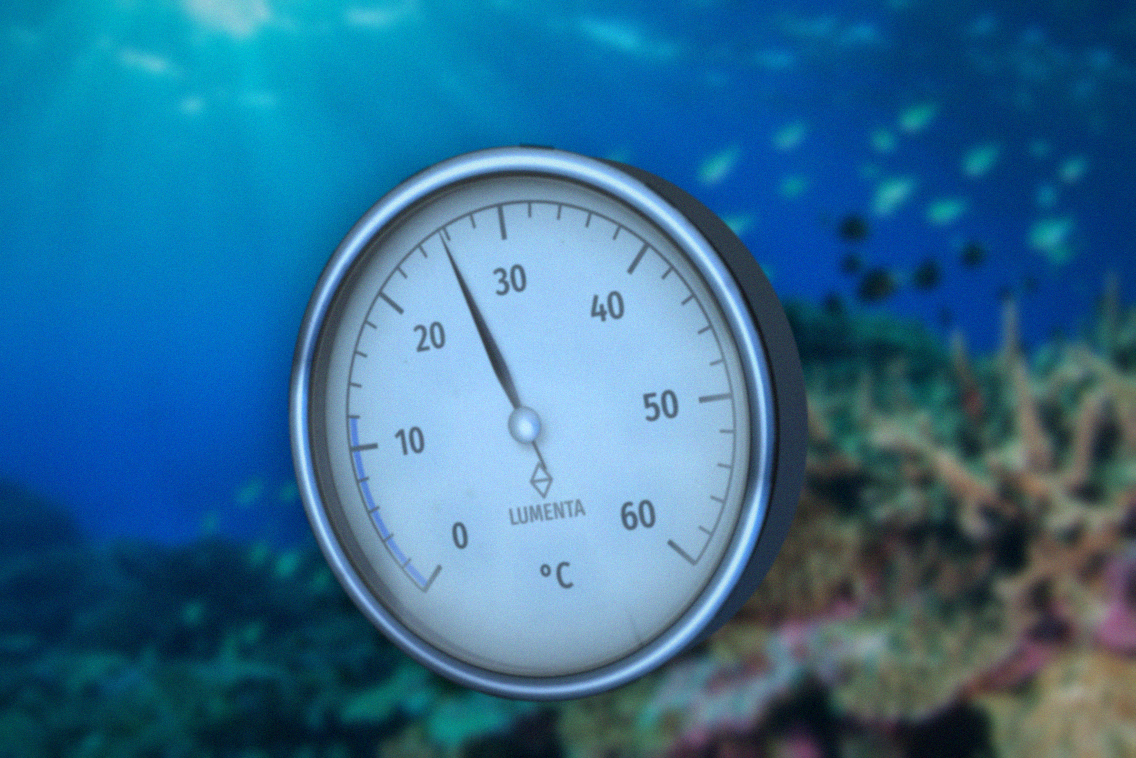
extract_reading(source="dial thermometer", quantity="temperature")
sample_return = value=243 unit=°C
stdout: value=26 unit=°C
